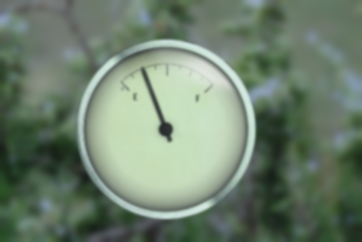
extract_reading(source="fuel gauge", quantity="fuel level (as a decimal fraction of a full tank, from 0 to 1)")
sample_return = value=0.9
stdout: value=0.25
